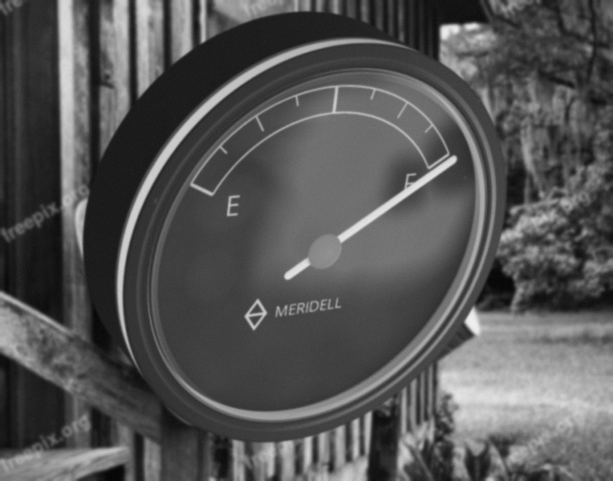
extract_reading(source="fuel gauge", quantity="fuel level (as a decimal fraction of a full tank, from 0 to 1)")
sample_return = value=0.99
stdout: value=1
